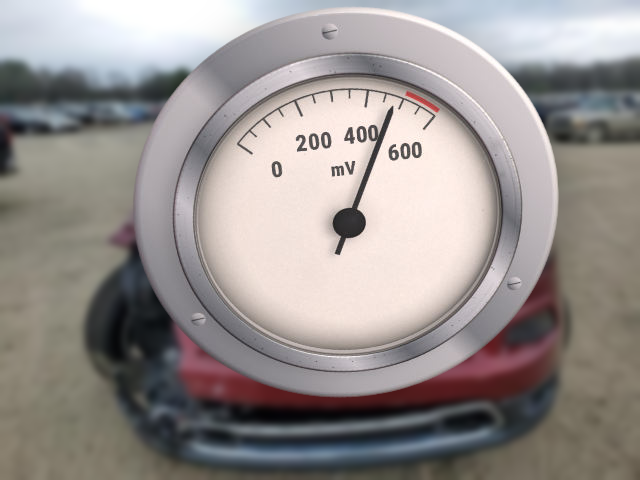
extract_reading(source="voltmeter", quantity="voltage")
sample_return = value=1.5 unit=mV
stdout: value=475 unit=mV
